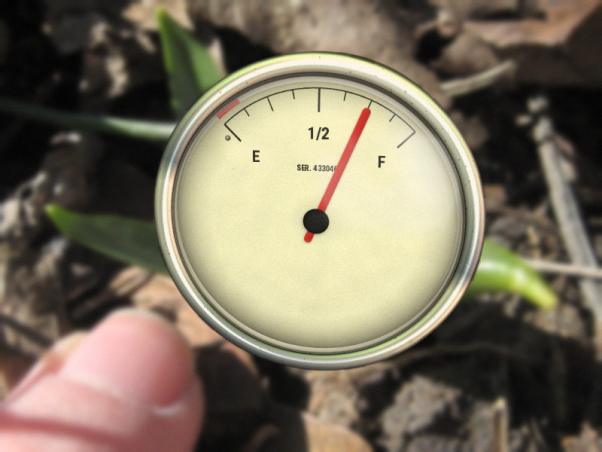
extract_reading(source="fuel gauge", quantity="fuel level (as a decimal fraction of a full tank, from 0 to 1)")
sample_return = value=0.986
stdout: value=0.75
